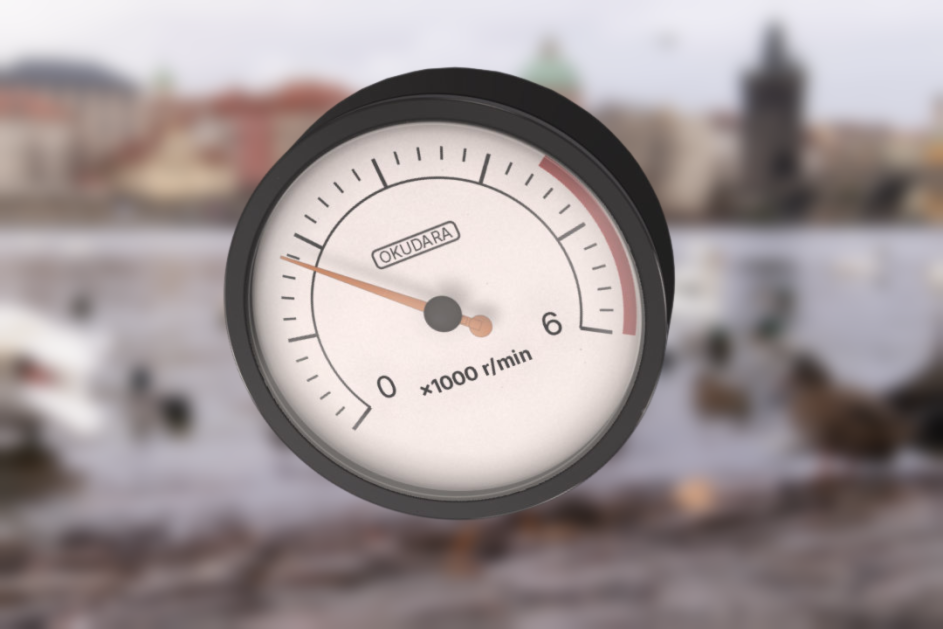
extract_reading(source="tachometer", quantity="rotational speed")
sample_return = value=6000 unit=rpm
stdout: value=1800 unit=rpm
